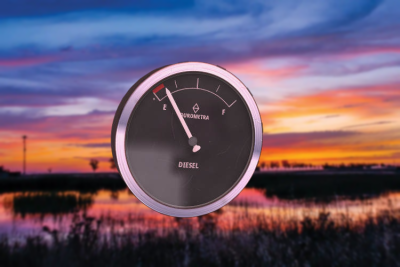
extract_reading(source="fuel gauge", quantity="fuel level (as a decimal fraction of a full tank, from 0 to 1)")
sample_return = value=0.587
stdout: value=0.125
